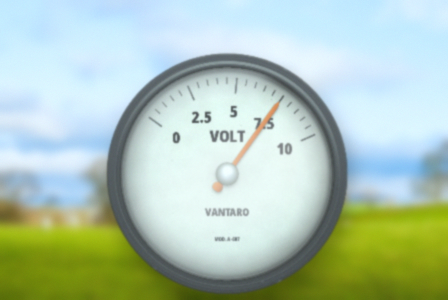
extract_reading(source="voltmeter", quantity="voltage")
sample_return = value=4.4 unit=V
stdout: value=7.5 unit=V
